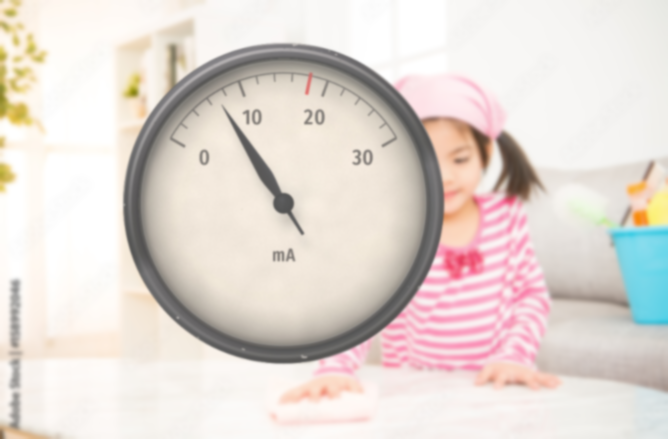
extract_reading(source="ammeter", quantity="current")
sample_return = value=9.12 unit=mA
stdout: value=7 unit=mA
